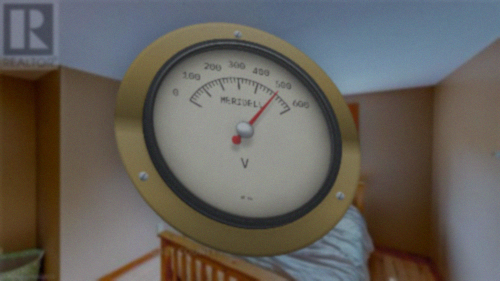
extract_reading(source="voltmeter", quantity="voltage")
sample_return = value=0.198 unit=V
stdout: value=500 unit=V
